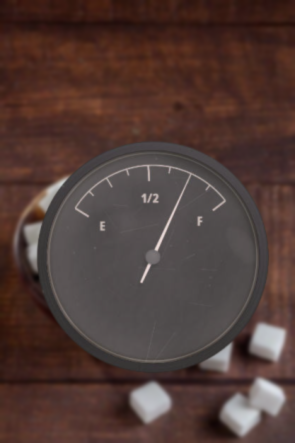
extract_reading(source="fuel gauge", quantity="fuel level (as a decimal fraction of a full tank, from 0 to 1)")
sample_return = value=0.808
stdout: value=0.75
